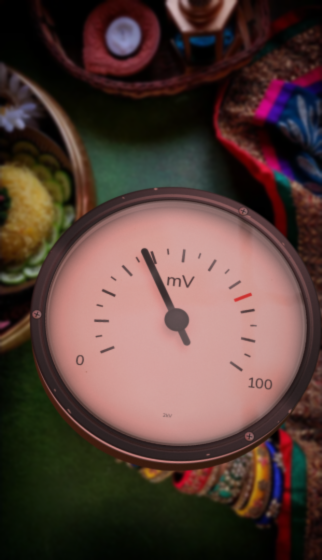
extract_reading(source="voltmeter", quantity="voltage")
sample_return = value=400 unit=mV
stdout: value=37.5 unit=mV
